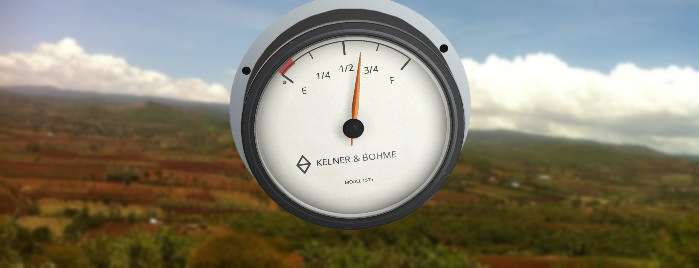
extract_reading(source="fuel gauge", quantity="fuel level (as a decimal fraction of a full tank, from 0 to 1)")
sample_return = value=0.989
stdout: value=0.625
